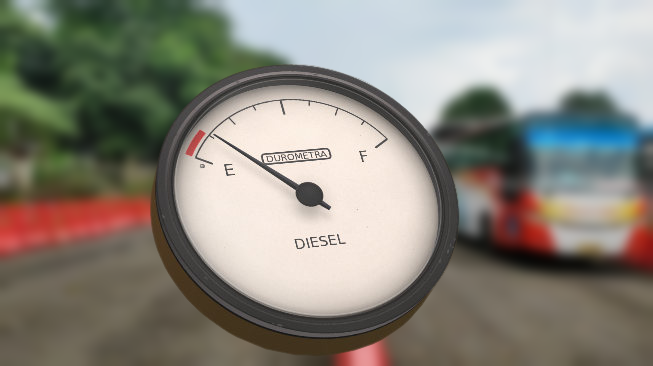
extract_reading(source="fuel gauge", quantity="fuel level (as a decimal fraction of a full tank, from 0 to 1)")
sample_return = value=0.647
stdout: value=0.125
